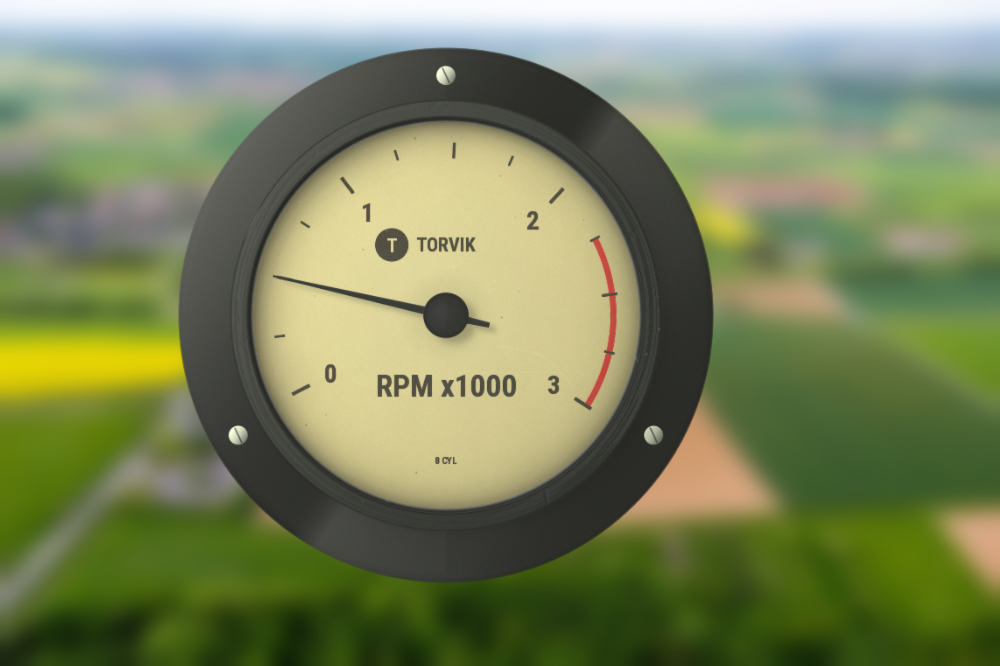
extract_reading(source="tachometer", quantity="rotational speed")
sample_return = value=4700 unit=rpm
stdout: value=500 unit=rpm
